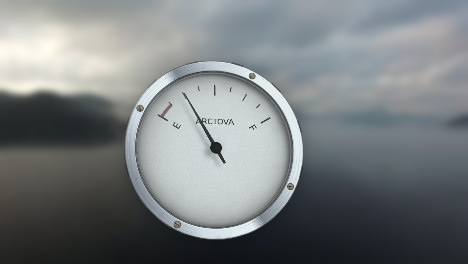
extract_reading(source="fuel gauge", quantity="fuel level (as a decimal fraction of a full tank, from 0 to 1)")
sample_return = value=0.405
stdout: value=0.25
